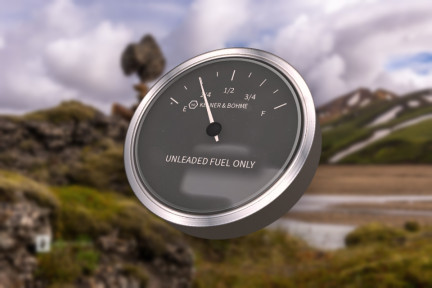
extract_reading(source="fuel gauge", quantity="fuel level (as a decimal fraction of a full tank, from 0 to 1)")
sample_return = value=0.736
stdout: value=0.25
